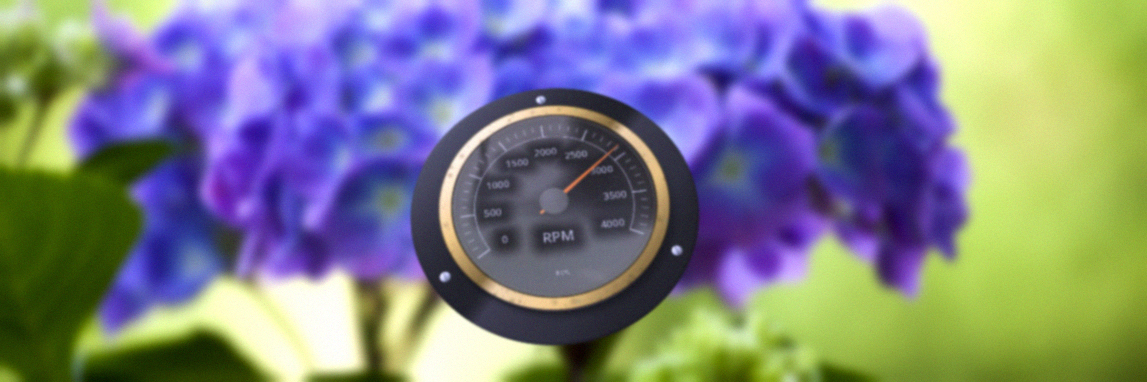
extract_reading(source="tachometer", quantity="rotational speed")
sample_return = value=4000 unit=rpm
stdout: value=2900 unit=rpm
